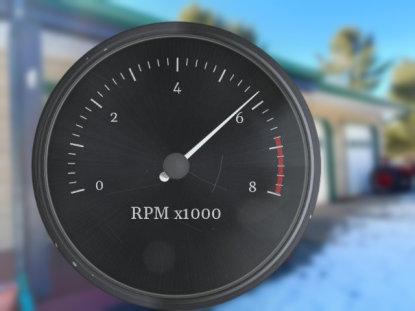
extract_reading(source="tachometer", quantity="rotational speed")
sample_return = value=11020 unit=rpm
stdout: value=5800 unit=rpm
